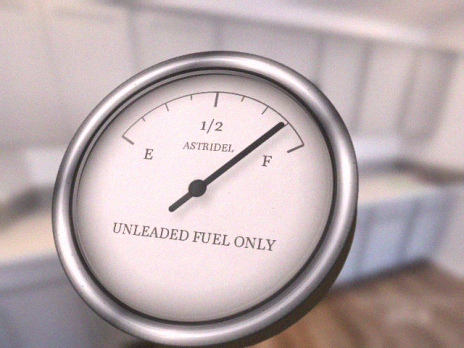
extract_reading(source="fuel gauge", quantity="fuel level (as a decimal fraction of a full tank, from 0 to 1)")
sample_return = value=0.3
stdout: value=0.875
